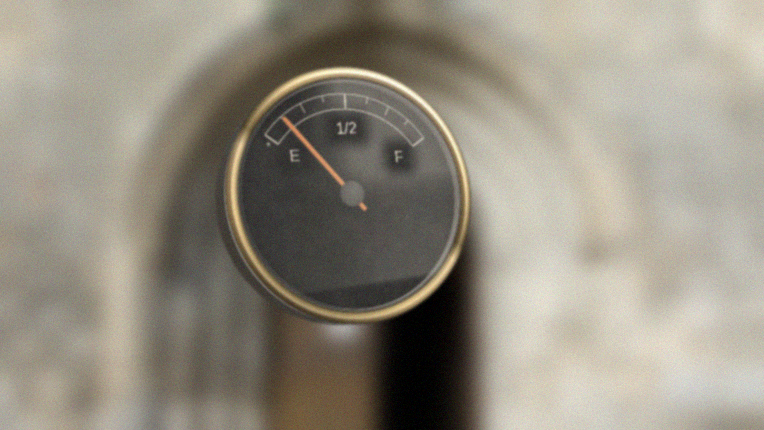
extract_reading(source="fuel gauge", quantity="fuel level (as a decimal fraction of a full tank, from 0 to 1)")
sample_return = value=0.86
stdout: value=0.125
